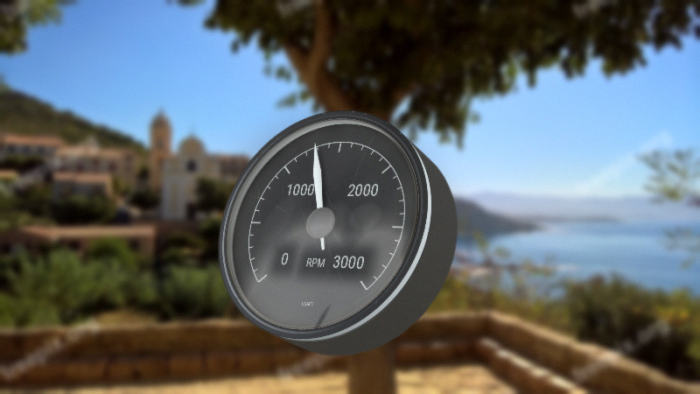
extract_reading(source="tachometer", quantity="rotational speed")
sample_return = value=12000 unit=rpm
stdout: value=1300 unit=rpm
